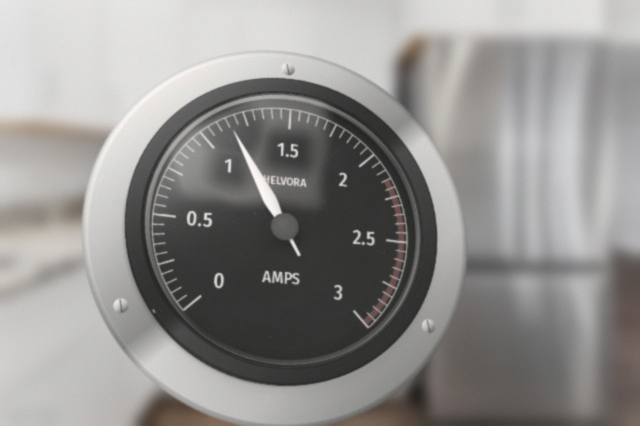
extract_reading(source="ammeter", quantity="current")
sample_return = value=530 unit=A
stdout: value=1.15 unit=A
